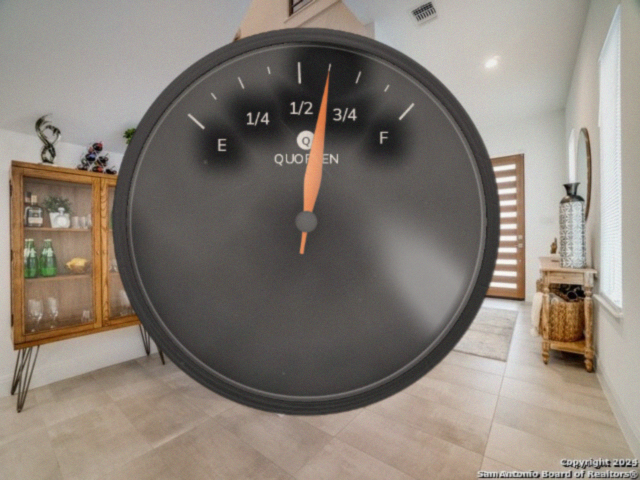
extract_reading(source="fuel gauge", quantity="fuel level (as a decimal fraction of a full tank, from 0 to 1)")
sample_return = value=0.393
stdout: value=0.625
